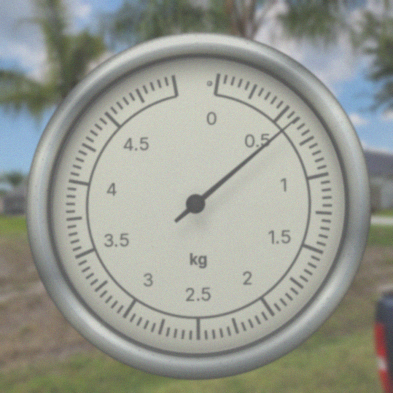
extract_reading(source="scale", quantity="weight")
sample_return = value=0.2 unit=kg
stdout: value=0.6 unit=kg
